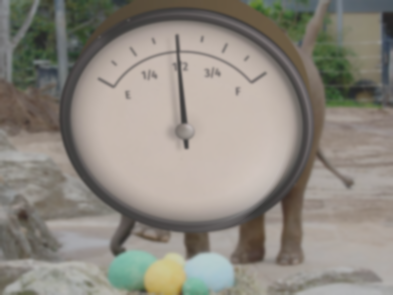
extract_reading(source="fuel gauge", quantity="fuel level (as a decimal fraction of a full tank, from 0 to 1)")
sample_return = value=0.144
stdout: value=0.5
